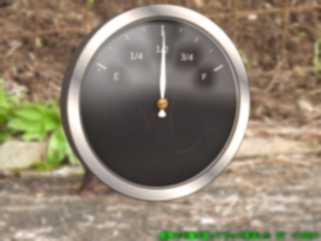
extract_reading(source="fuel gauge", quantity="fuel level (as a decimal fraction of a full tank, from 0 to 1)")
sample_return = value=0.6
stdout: value=0.5
